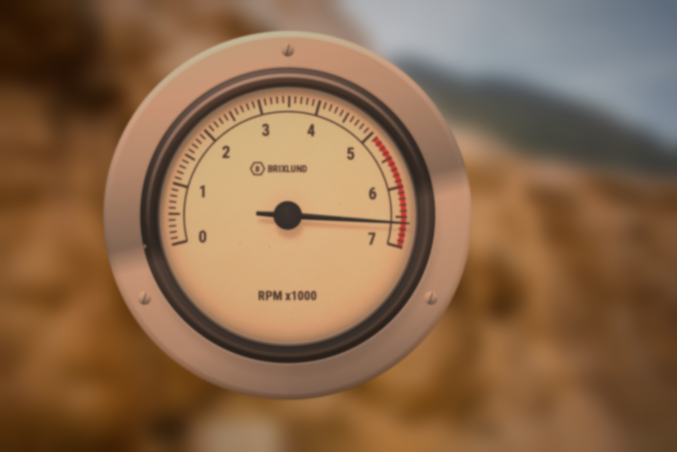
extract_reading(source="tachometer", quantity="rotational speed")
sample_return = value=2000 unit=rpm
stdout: value=6600 unit=rpm
